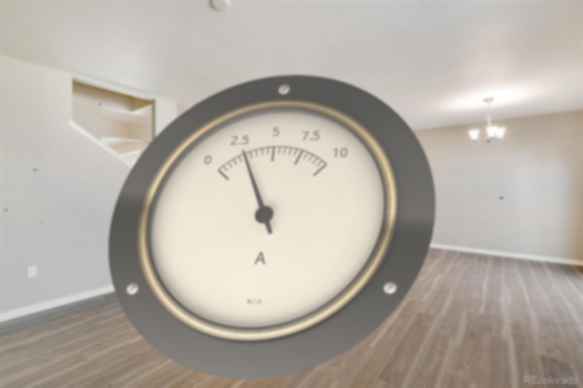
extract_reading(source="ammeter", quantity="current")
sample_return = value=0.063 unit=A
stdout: value=2.5 unit=A
